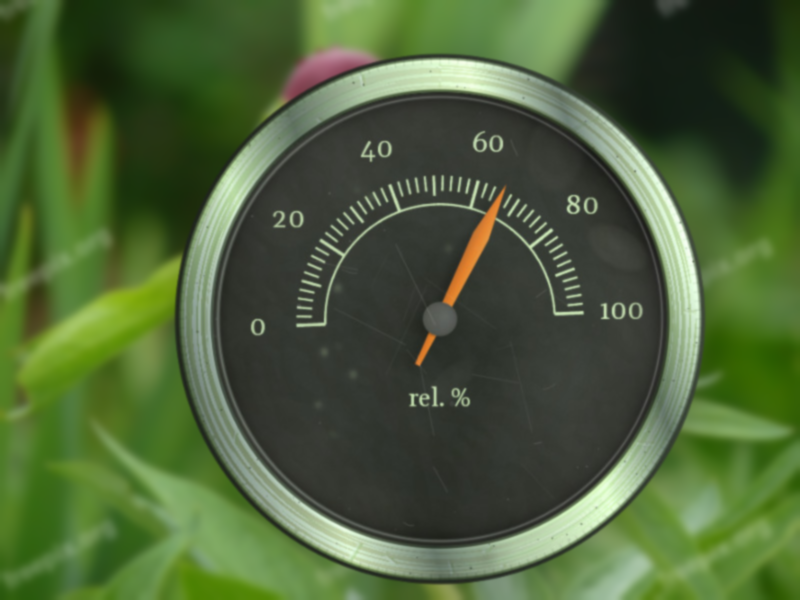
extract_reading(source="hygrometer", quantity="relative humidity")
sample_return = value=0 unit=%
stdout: value=66 unit=%
